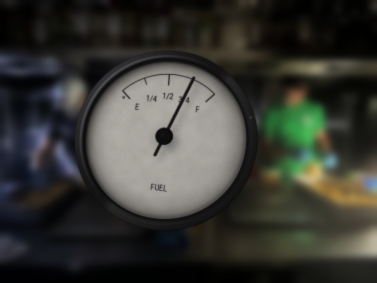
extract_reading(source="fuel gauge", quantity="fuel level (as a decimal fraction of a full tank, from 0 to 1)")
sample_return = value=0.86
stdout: value=0.75
